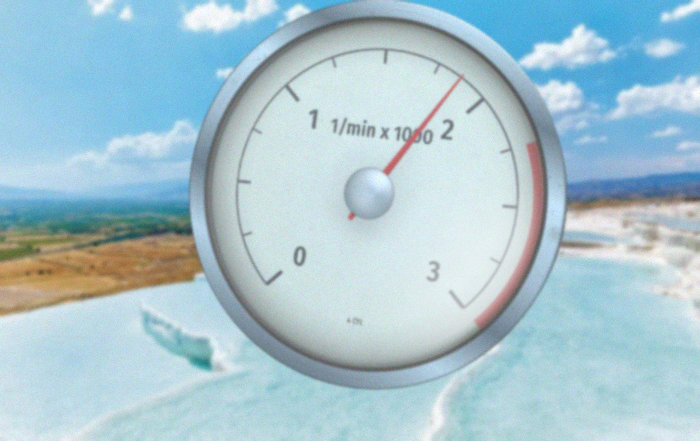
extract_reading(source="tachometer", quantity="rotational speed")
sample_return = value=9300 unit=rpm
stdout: value=1875 unit=rpm
